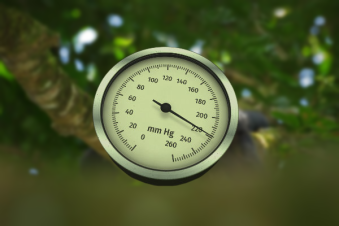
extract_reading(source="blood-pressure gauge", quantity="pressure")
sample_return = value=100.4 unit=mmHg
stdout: value=220 unit=mmHg
